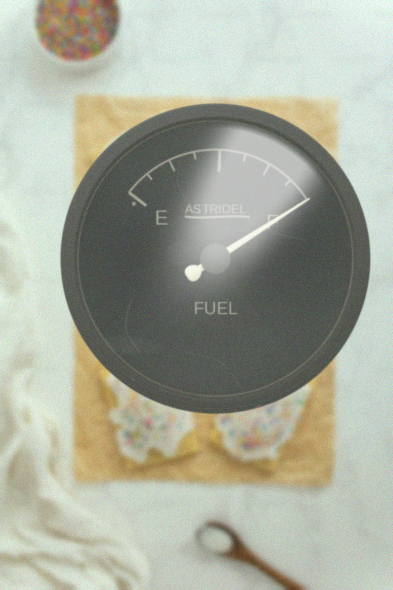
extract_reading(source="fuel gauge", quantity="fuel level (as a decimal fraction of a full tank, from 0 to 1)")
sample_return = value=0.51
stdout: value=1
